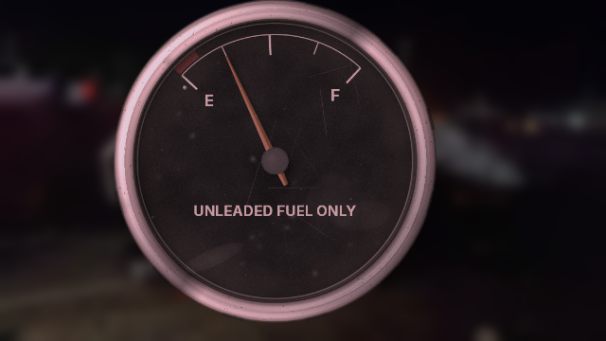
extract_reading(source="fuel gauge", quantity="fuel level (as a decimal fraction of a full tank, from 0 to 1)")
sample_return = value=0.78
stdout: value=0.25
